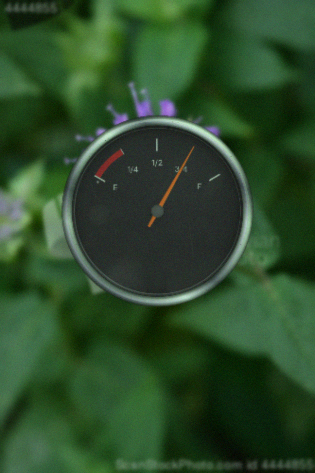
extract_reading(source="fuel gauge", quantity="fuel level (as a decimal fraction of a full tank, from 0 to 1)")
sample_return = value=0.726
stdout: value=0.75
